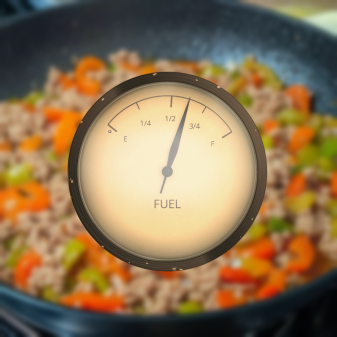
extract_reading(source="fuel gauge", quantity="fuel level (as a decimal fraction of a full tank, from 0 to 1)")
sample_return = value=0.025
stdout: value=0.625
